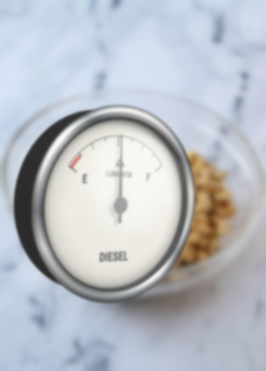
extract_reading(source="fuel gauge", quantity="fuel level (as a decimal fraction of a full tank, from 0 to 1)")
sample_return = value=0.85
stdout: value=0.5
